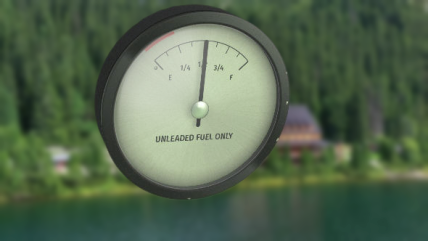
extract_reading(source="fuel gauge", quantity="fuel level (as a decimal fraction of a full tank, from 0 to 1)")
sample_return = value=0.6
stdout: value=0.5
